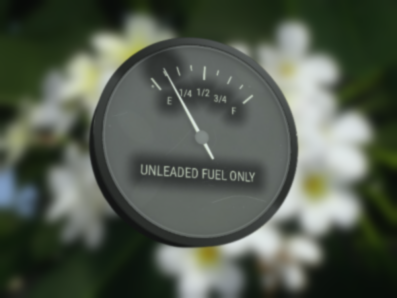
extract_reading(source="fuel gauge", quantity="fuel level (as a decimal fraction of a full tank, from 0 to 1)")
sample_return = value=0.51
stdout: value=0.125
